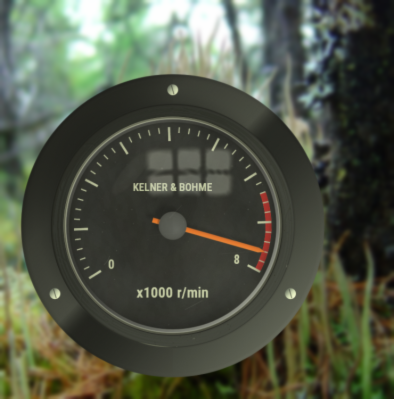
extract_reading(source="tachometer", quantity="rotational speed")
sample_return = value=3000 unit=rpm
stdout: value=7600 unit=rpm
